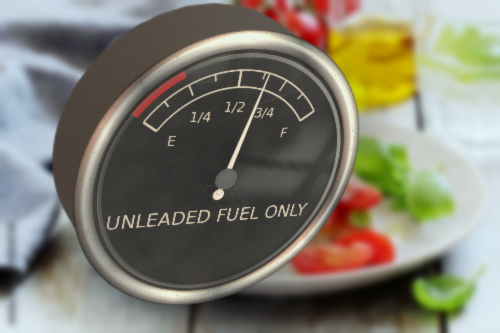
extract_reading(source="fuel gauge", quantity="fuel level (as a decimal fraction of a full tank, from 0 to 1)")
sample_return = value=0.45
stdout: value=0.625
